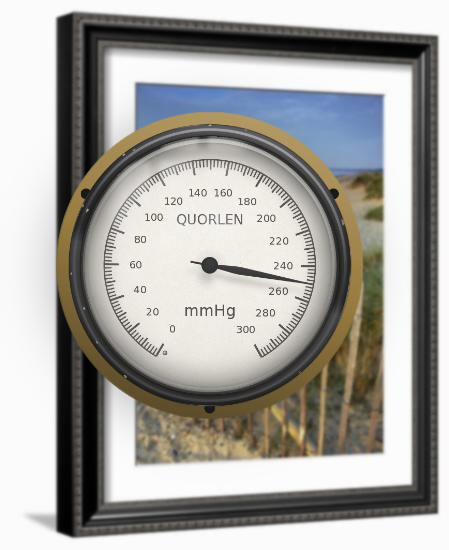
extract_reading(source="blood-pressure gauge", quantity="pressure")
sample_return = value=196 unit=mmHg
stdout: value=250 unit=mmHg
